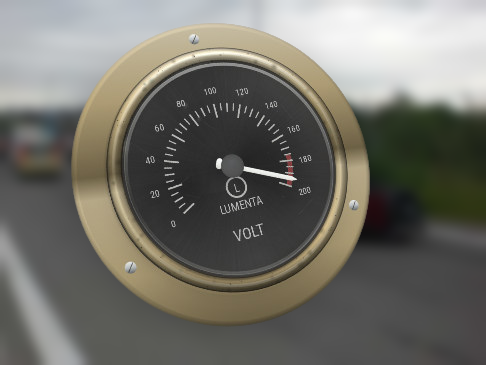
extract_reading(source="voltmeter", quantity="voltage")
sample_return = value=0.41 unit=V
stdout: value=195 unit=V
